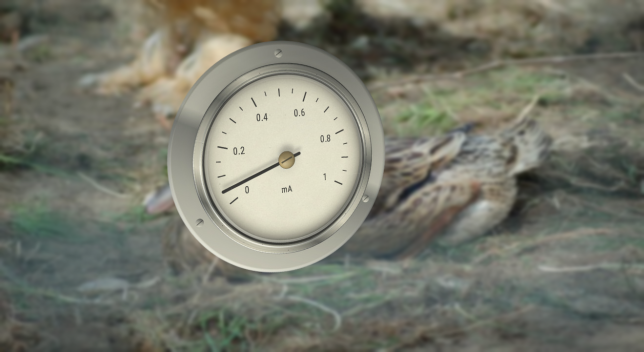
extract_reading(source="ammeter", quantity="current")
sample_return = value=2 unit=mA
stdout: value=0.05 unit=mA
